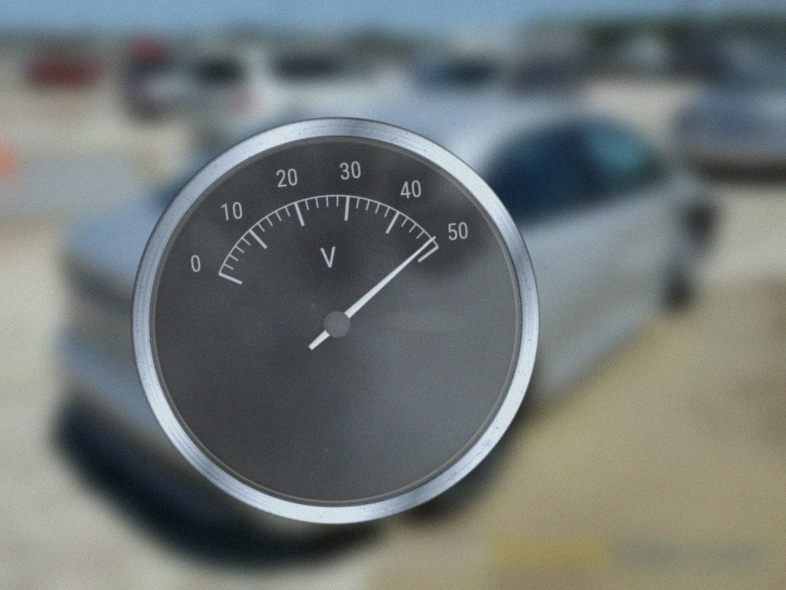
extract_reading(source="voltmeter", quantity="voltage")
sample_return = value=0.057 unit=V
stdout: value=48 unit=V
